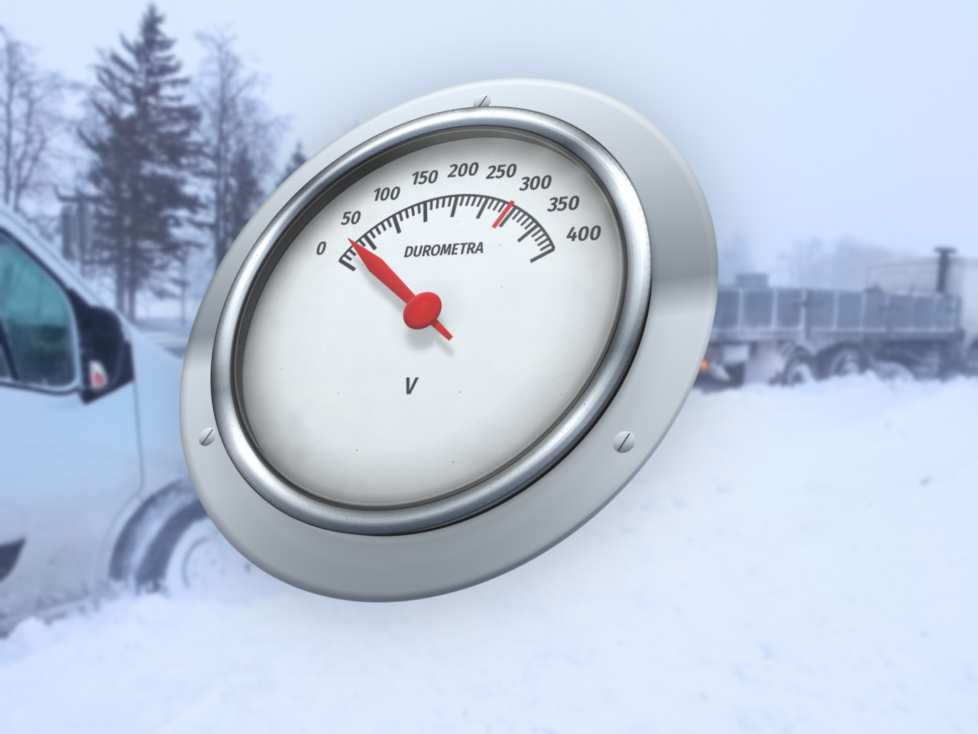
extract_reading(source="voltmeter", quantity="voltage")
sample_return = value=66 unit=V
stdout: value=30 unit=V
